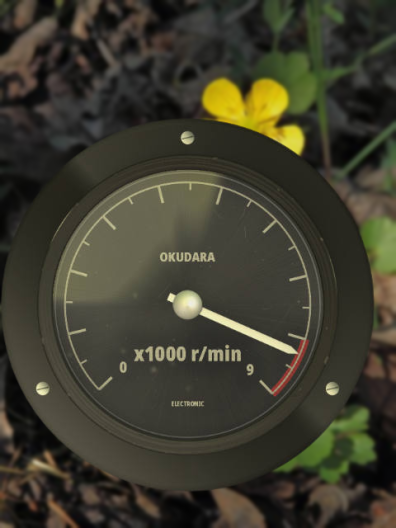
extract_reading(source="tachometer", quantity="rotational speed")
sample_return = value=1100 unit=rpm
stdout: value=8250 unit=rpm
